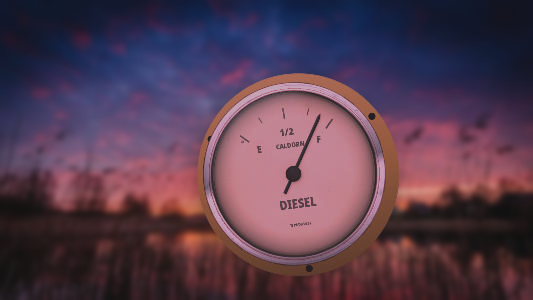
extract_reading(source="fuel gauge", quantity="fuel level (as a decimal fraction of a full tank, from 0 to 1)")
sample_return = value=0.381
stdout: value=0.875
